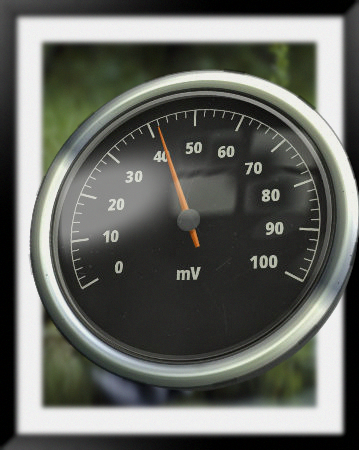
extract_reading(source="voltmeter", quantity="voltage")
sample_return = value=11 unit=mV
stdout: value=42 unit=mV
